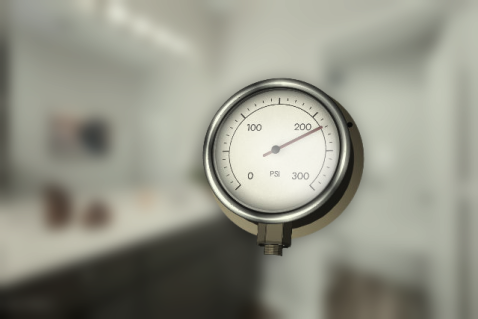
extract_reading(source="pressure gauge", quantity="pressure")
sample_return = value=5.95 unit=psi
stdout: value=220 unit=psi
